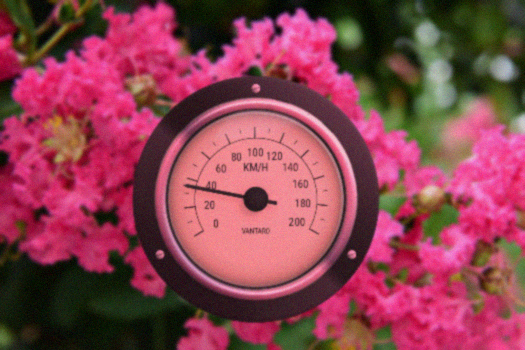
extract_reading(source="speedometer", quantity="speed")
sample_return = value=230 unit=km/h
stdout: value=35 unit=km/h
